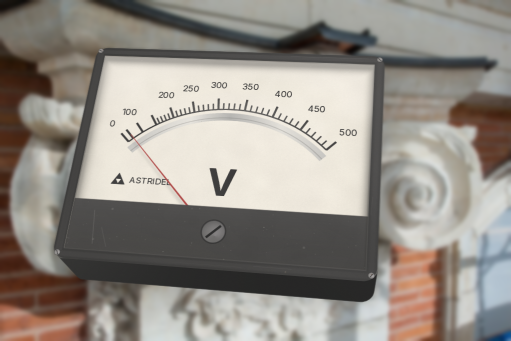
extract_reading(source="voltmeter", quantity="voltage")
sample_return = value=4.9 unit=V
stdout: value=50 unit=V
